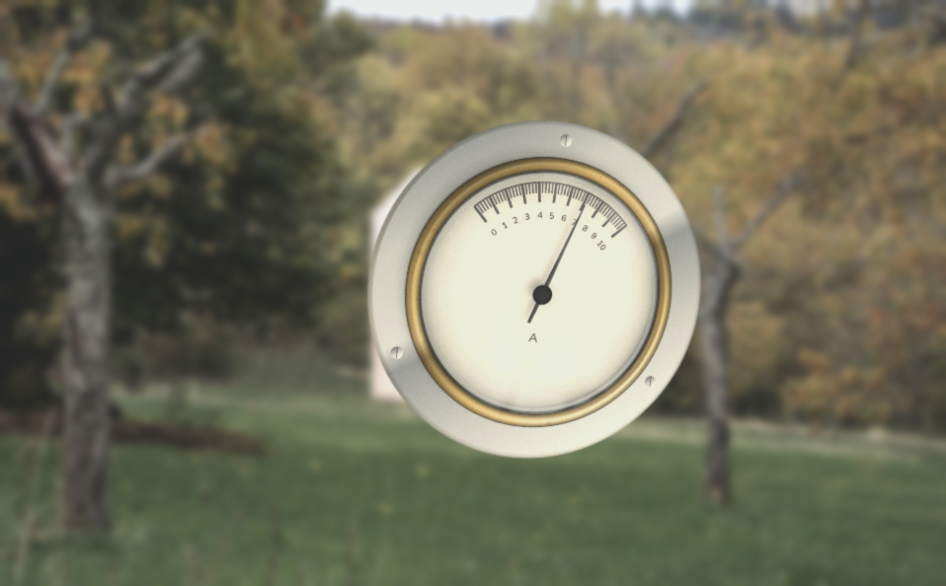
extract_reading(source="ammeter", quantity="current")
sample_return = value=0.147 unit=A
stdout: value=7 unit=A
